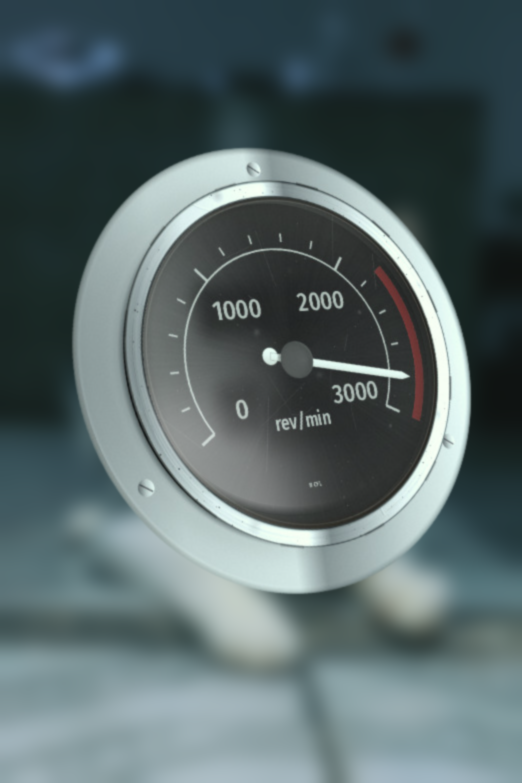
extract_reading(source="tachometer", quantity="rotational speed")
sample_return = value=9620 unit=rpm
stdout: value=2800 unit=rpm
